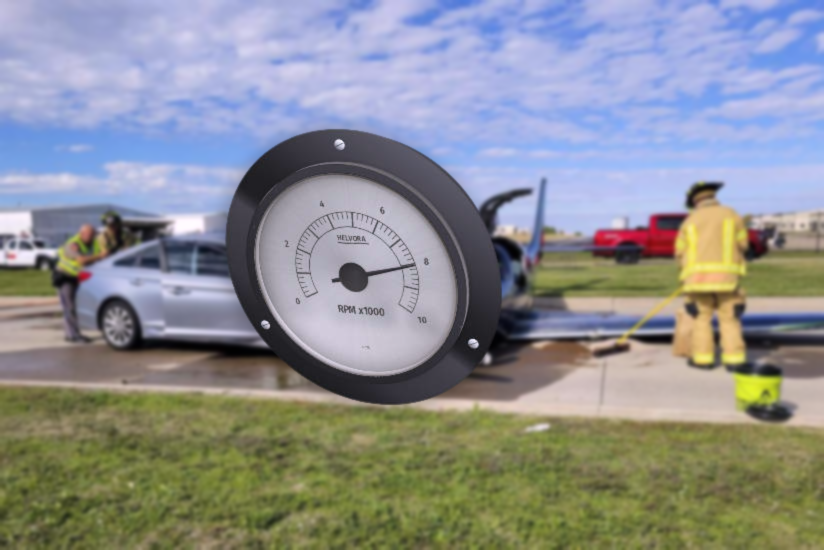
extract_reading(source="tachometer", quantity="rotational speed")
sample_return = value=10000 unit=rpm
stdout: value=8000 unit=rpm
